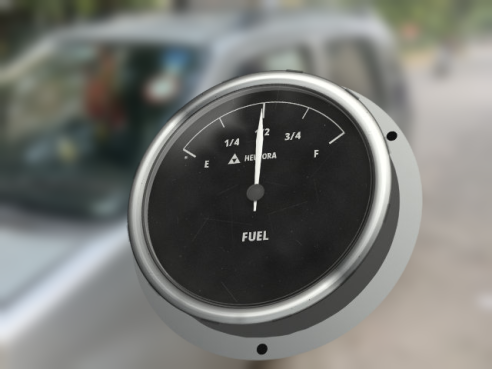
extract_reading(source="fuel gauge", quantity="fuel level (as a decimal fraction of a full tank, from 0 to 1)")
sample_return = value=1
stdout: value=0.5
